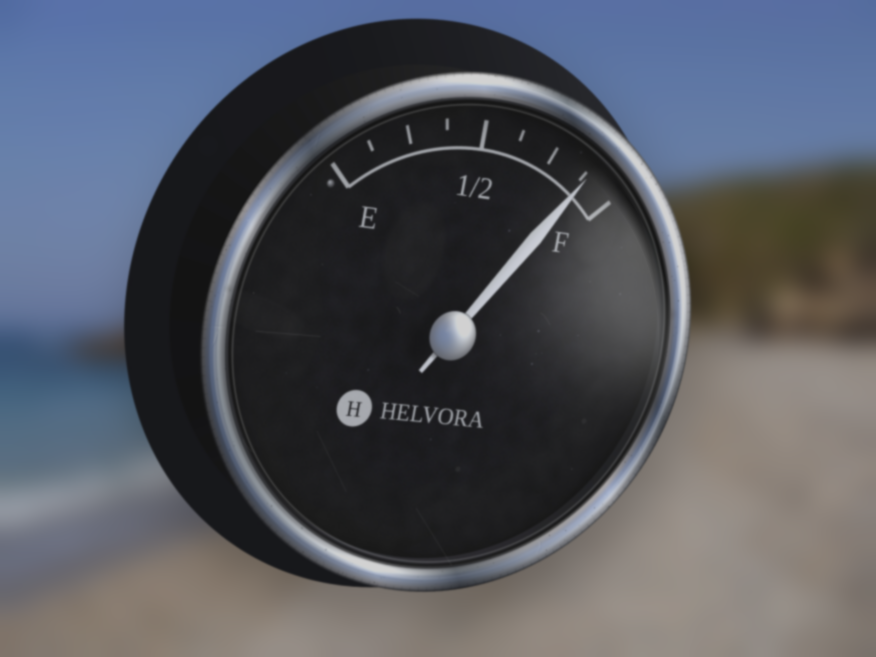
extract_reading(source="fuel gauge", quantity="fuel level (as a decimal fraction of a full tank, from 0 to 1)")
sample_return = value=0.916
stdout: value=0.875
